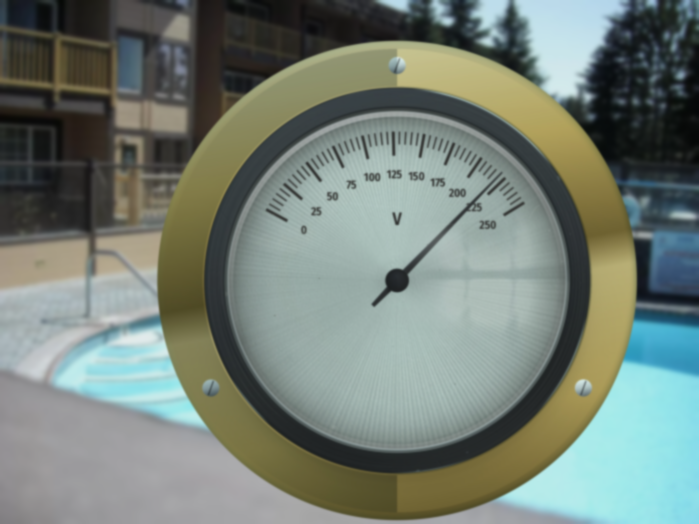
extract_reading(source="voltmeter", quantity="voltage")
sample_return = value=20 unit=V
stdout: value=220 unit=V
